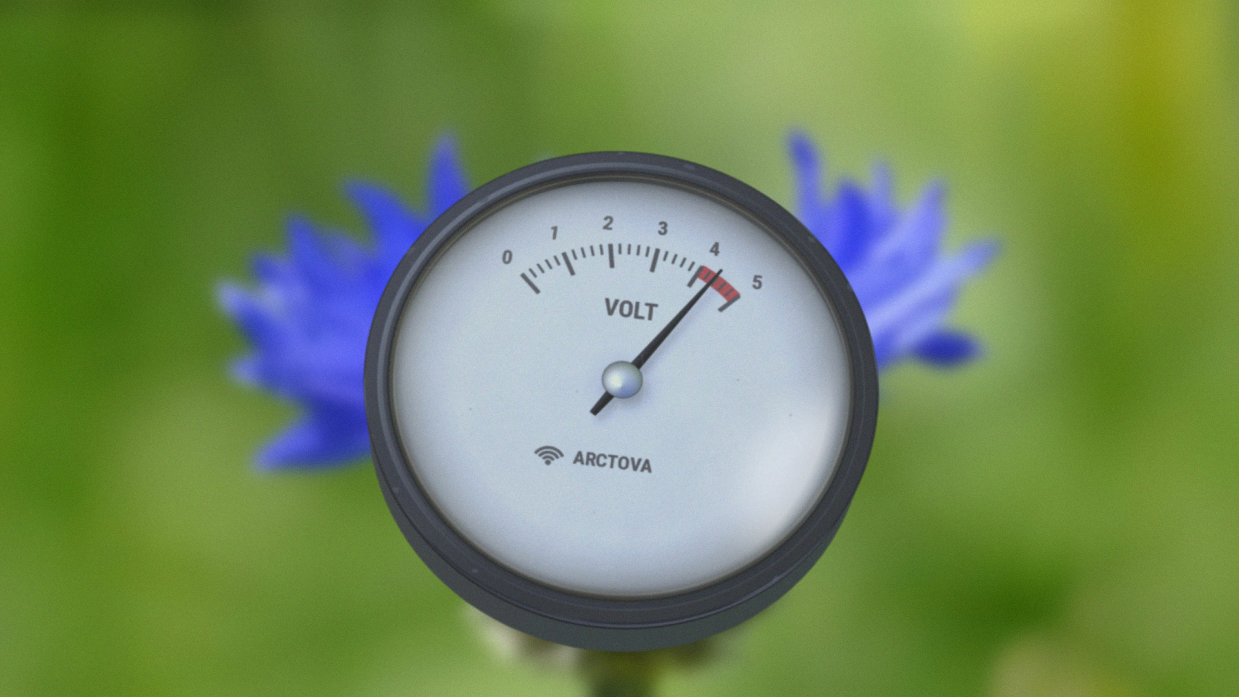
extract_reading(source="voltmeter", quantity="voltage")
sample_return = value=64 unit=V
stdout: value=4.4 unit=V
